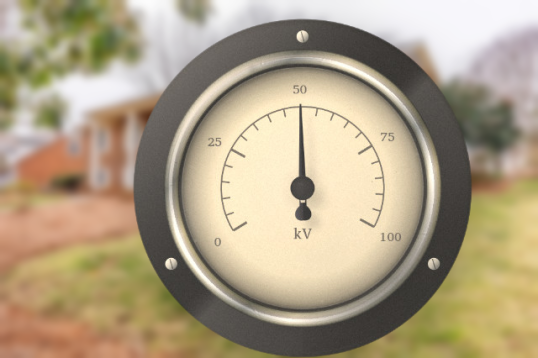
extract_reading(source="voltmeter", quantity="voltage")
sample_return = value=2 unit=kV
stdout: value=50 unit=kV
